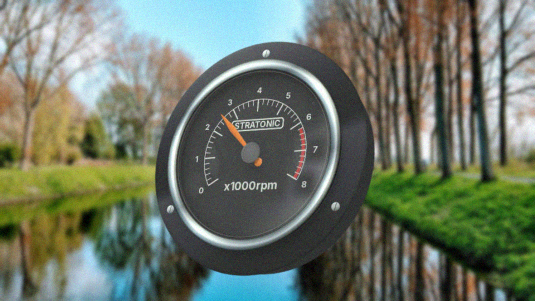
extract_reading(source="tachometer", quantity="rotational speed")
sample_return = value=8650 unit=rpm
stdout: value=2600 unit=rpm
